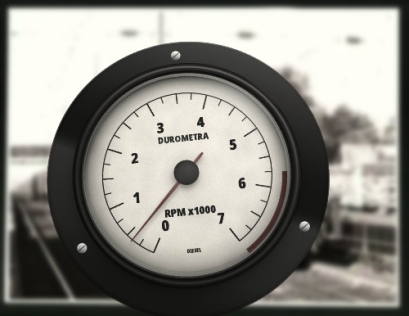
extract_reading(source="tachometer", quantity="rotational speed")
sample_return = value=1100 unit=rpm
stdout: value=375 unit=rpm
